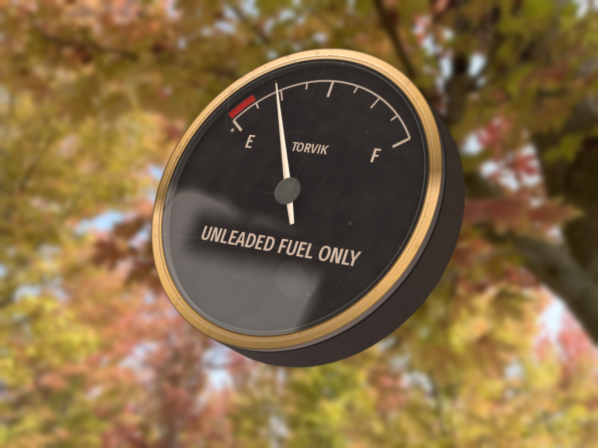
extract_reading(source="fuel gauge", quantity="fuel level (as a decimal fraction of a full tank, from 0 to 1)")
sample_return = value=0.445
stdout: value=0.25
